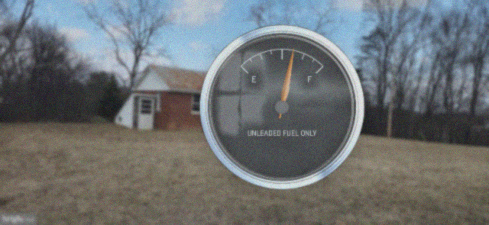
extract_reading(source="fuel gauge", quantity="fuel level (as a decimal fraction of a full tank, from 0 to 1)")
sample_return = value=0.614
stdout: value=0.625
